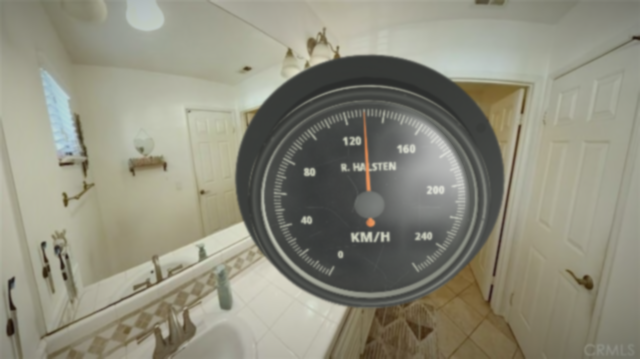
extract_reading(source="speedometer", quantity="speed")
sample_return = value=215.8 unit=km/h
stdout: value=130 unit=km/h
